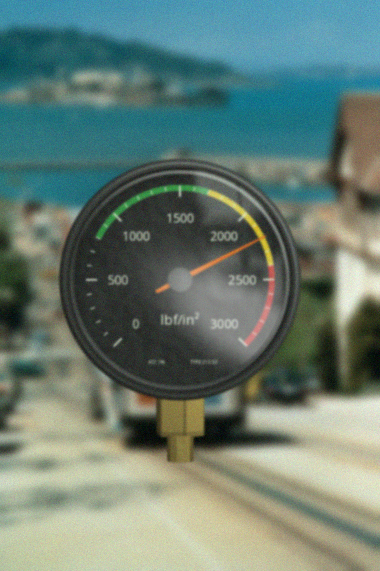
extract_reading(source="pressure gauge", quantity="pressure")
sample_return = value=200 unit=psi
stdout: value=2200 unit=psi
